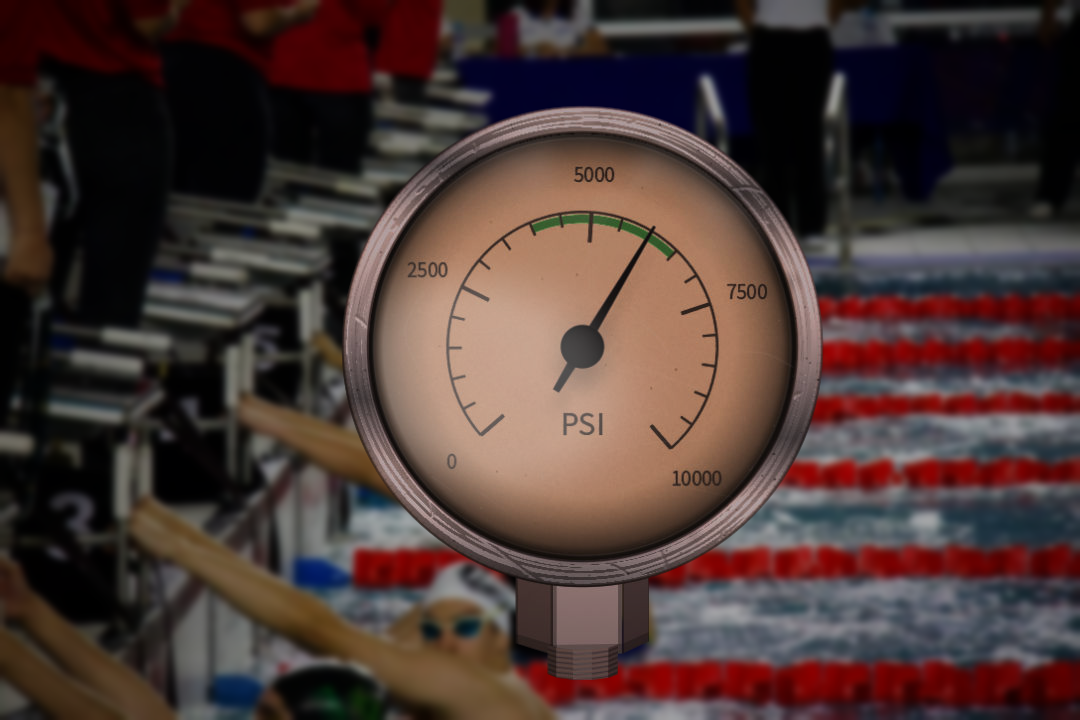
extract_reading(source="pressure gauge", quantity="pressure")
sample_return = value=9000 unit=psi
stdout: value=6000 unit=psi
